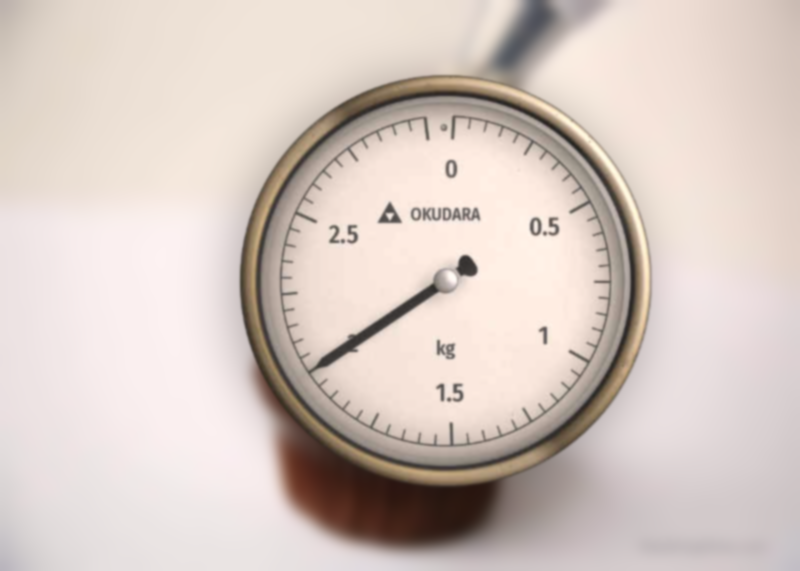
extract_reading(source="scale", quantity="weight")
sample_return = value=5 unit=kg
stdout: value=2 unit=kg
